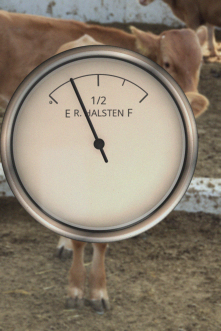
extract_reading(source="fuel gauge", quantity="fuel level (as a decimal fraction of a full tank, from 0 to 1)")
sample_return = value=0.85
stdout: value=0.25
